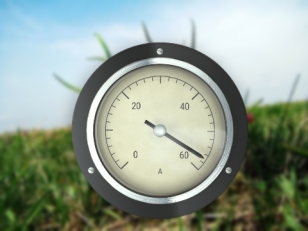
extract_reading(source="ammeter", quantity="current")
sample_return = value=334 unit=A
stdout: value=57 unit=A
